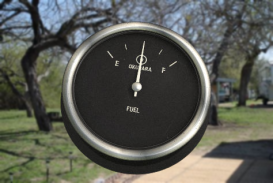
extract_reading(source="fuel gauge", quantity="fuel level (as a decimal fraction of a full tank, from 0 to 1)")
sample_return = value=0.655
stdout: value=0.5
